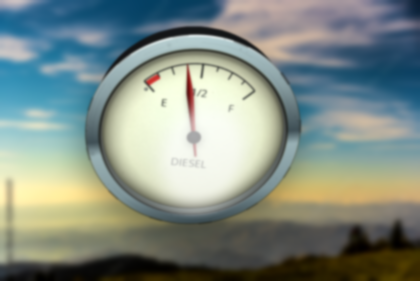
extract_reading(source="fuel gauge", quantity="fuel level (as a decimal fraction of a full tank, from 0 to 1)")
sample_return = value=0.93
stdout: value=0.375
